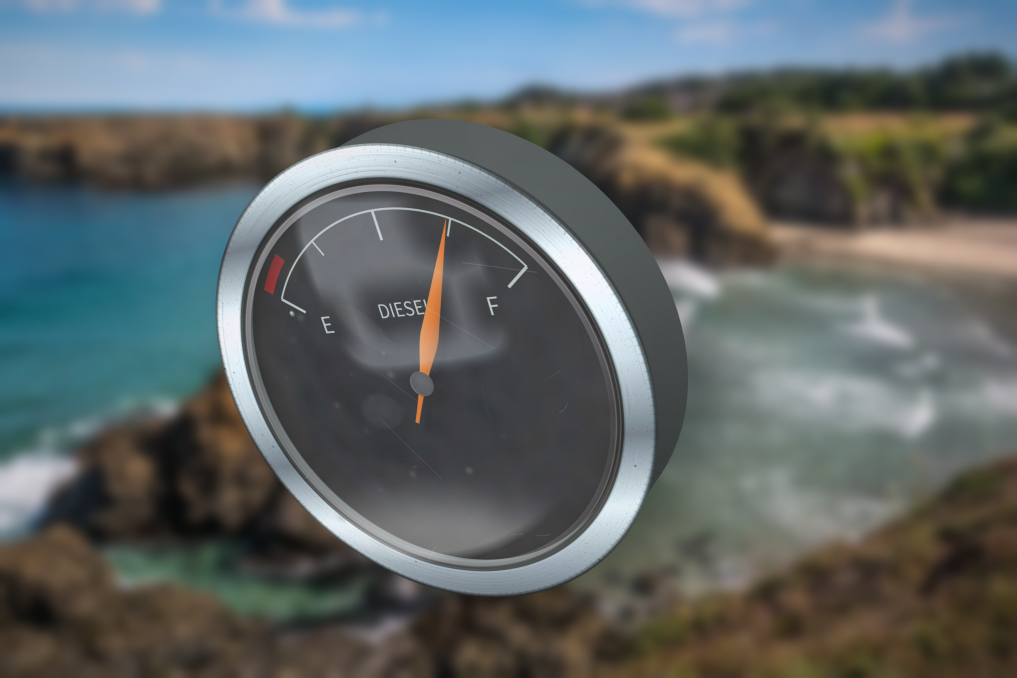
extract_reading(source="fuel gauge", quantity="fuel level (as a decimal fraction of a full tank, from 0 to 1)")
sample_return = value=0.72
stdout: value=0.75
